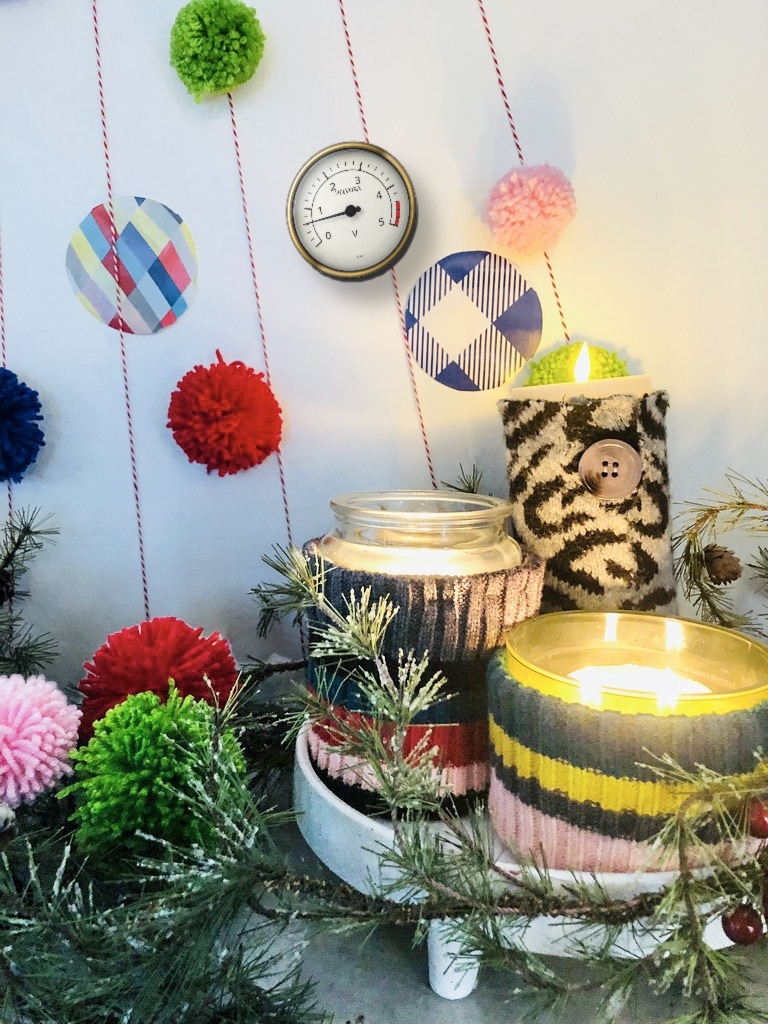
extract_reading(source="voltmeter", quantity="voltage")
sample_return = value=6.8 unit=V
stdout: value=0.6 unit=V
